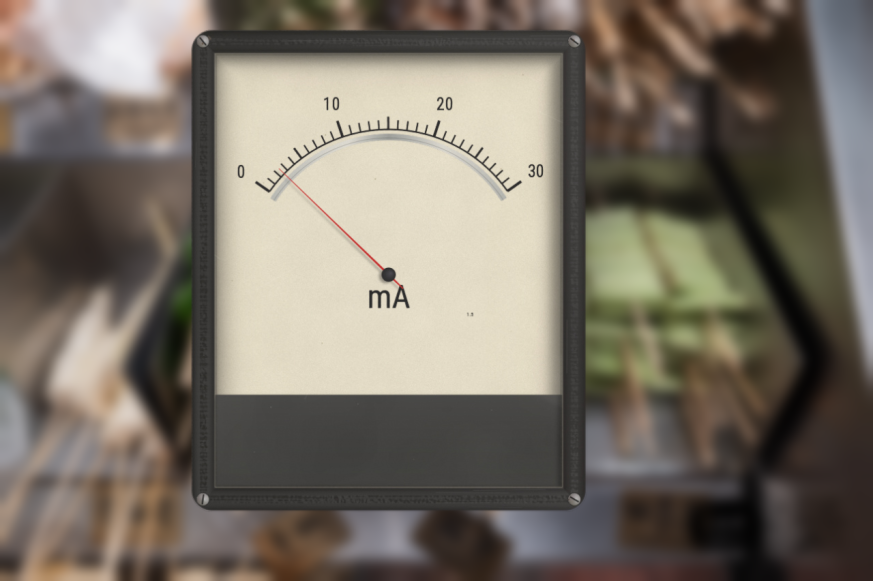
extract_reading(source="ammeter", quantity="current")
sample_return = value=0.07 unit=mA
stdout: value=2.5 unit=mA
